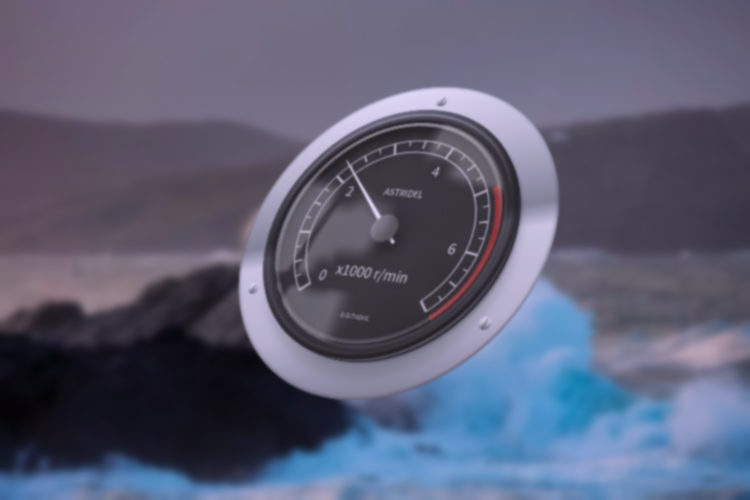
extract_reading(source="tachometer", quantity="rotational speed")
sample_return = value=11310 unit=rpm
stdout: value=2250 unit=rpm
